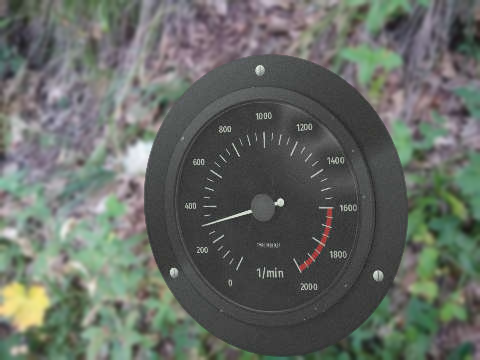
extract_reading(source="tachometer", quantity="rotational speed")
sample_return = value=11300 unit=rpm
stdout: value=300 unit=rpm
